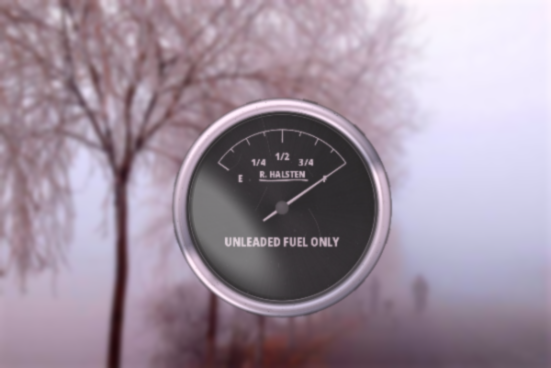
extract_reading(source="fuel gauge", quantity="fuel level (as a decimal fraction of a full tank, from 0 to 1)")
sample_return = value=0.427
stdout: value=1
